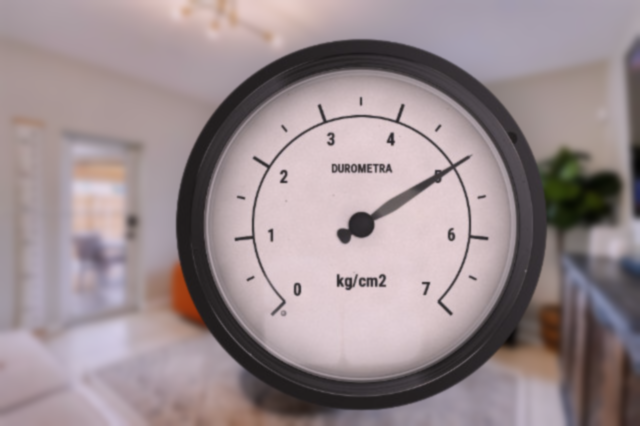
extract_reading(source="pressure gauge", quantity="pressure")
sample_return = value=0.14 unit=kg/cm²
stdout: value=5 unit=kg/cm²
